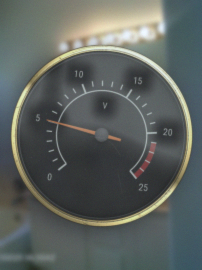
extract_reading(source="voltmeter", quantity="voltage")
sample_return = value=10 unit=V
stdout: value=5 unit=V
